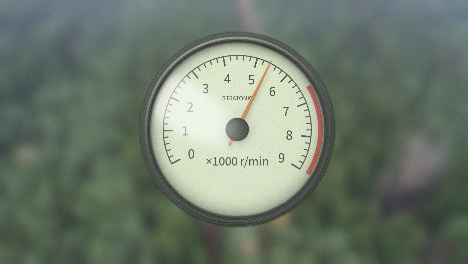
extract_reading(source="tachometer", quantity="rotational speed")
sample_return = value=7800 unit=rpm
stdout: value=5400 unit=rpm
